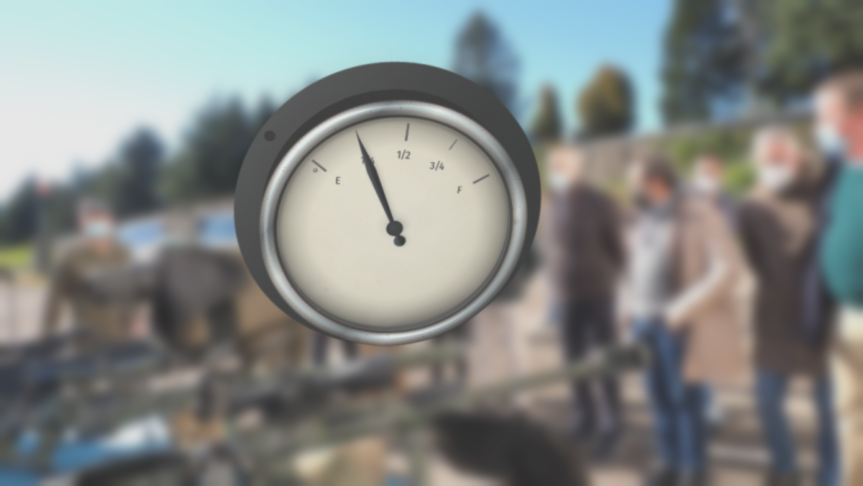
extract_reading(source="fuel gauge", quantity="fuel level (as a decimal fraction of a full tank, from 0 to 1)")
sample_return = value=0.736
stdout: value=0.25
